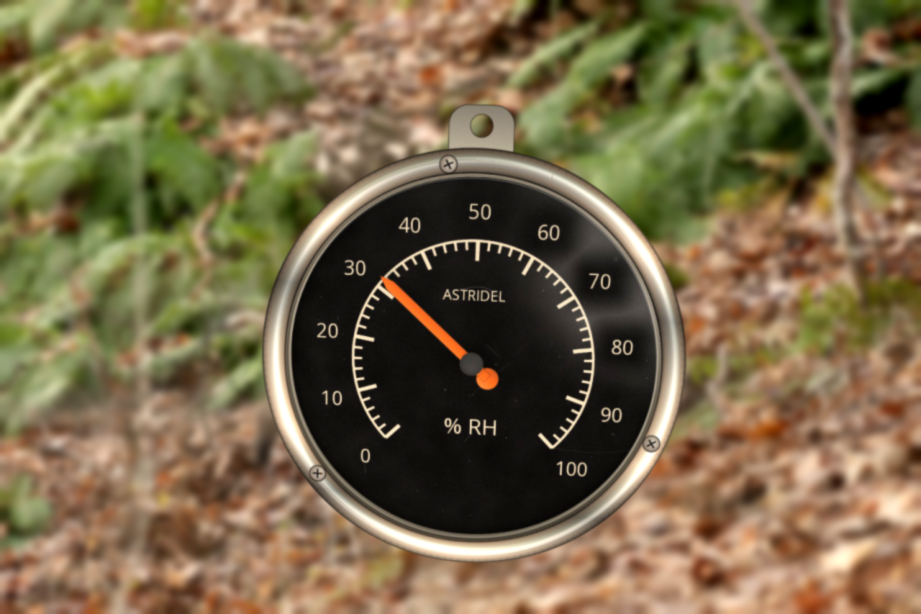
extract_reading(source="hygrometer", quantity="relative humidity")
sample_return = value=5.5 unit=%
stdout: value=32 unit=%
